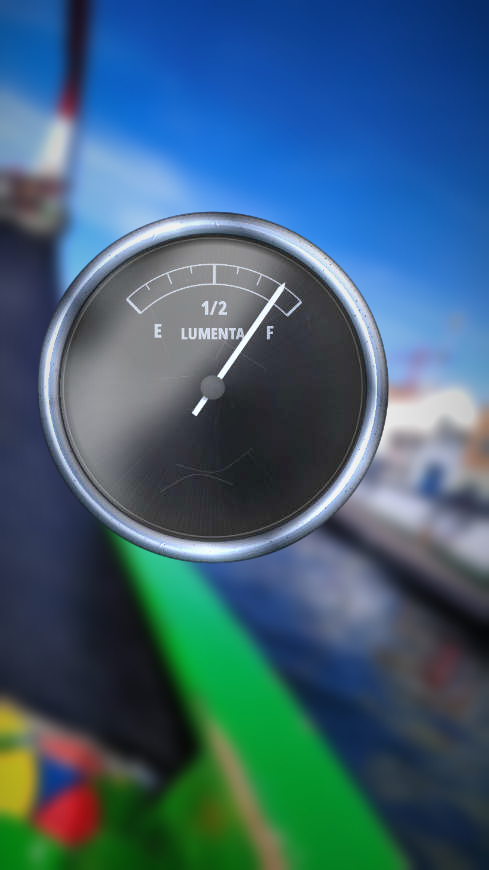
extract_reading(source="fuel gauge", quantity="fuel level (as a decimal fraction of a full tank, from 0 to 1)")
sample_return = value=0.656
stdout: value=0.875
